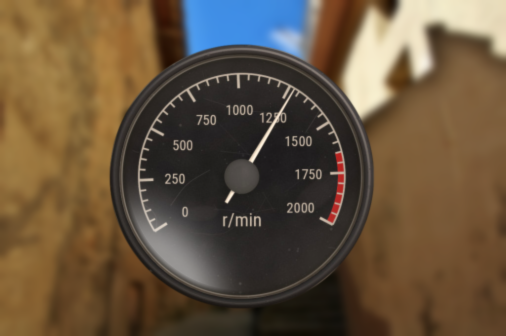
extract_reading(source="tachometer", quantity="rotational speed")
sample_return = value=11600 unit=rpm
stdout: value=1275 unit=rpm
